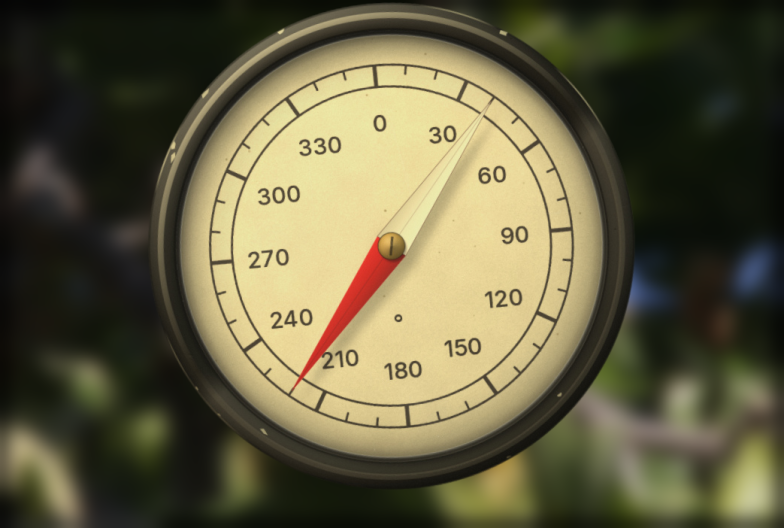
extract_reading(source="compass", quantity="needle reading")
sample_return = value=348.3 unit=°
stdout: value=220 unit=°
